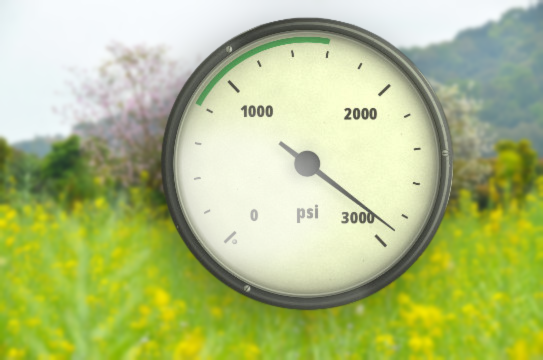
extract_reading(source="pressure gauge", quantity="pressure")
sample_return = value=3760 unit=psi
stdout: value=2900 unit=psi
